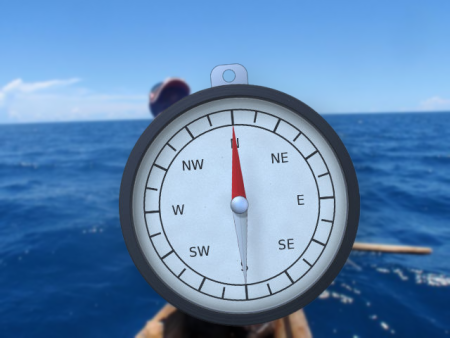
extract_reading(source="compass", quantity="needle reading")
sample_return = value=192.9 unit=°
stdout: value=0 unit=°
